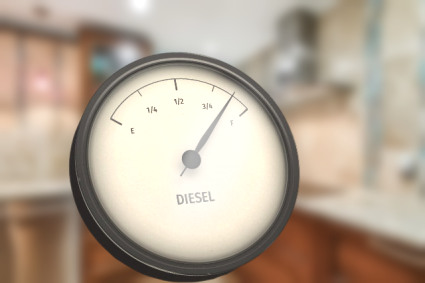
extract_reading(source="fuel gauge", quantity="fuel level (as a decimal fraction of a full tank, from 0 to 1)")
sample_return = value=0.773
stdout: value=0.875
